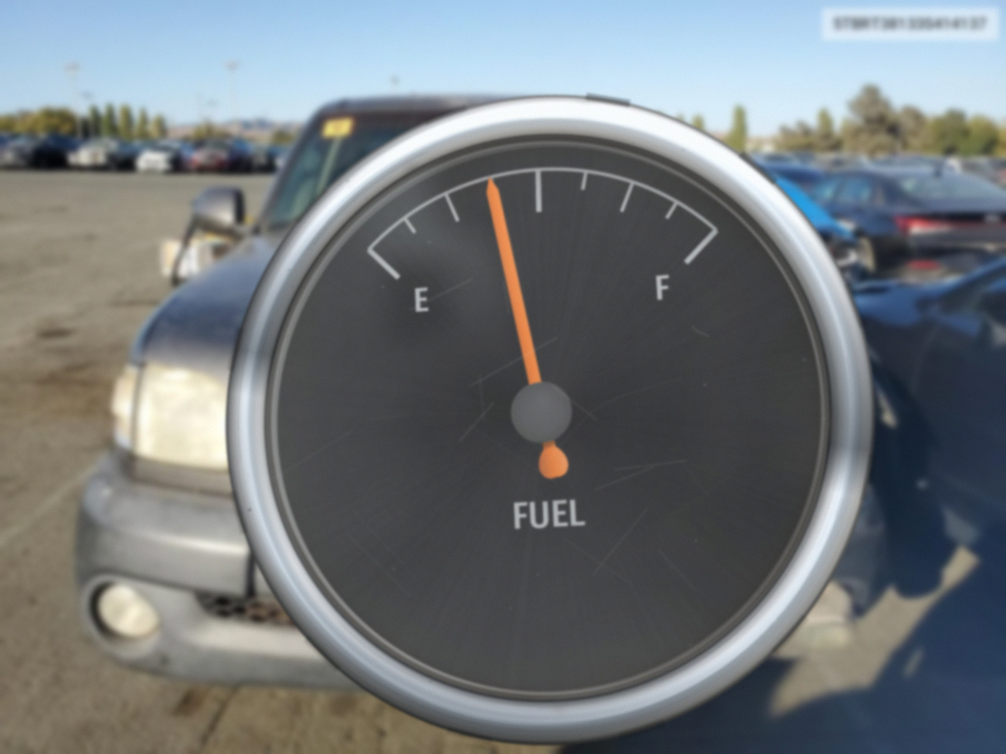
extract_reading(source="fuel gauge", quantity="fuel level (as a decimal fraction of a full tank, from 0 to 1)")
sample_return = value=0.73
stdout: value=0.375
